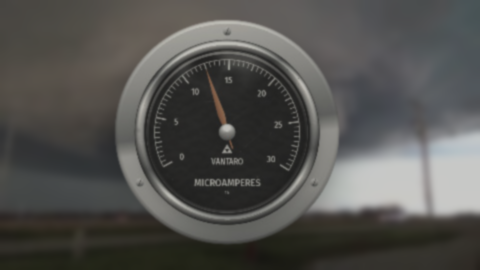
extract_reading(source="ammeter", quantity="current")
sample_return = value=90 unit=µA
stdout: value=12.5 unit=µA
